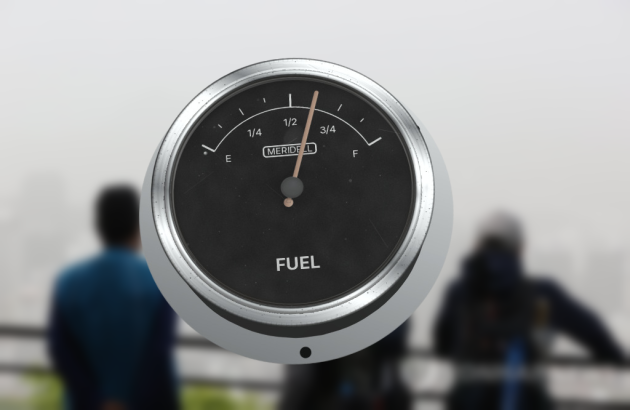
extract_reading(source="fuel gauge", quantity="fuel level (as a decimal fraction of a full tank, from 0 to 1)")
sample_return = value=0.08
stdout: value=0.625
